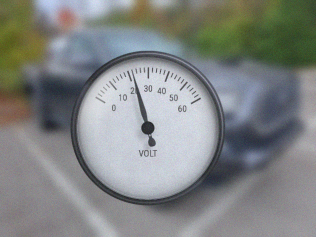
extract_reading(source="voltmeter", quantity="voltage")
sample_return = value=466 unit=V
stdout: value=22 unit=V
